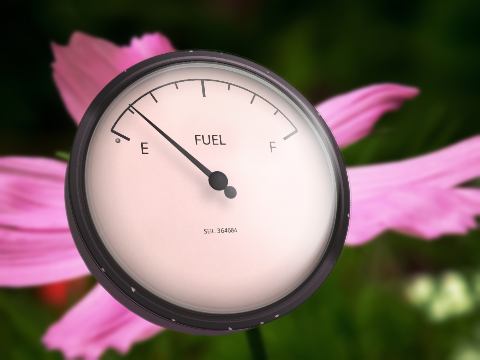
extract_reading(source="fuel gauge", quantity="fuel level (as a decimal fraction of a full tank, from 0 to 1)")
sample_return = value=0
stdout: value=0.125
